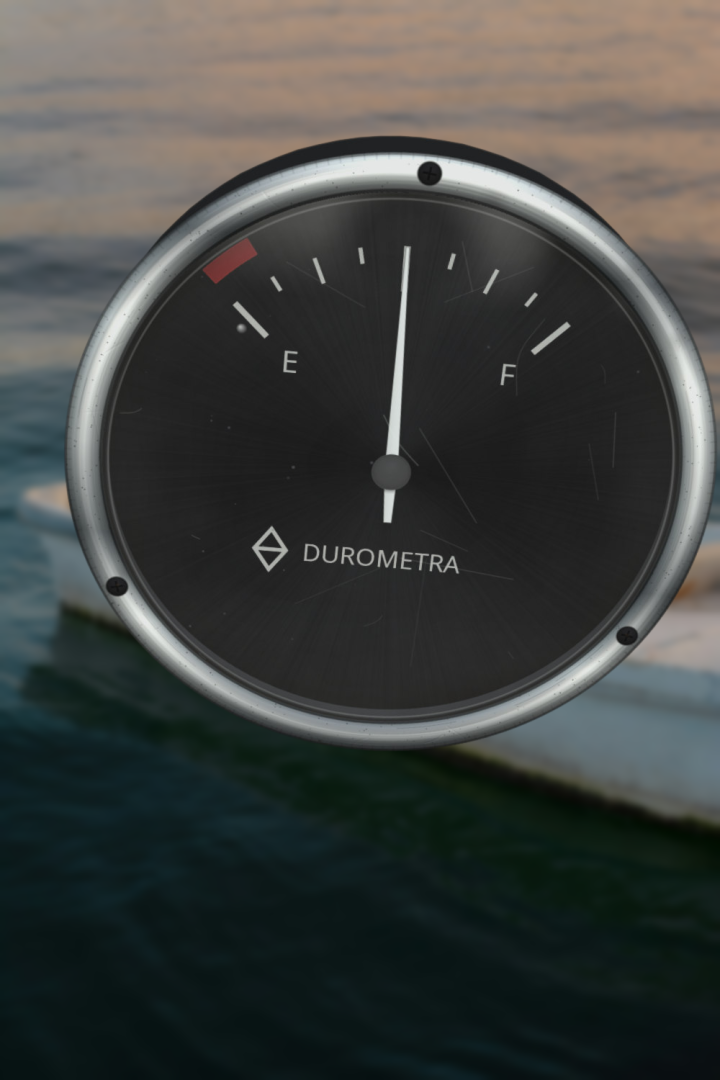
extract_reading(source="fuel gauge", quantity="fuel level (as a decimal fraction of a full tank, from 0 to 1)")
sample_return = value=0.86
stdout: value=0.5
